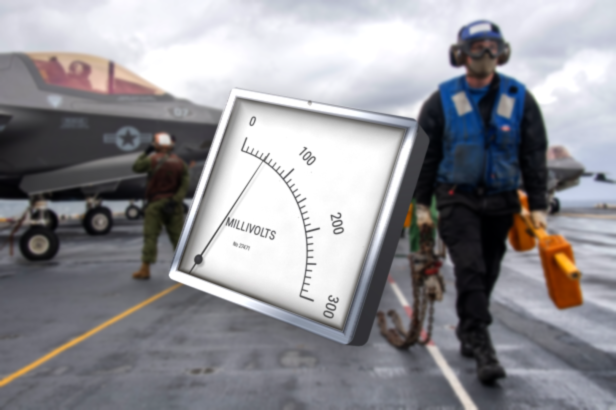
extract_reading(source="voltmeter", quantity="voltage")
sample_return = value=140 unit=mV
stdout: value=50 unit=mV
